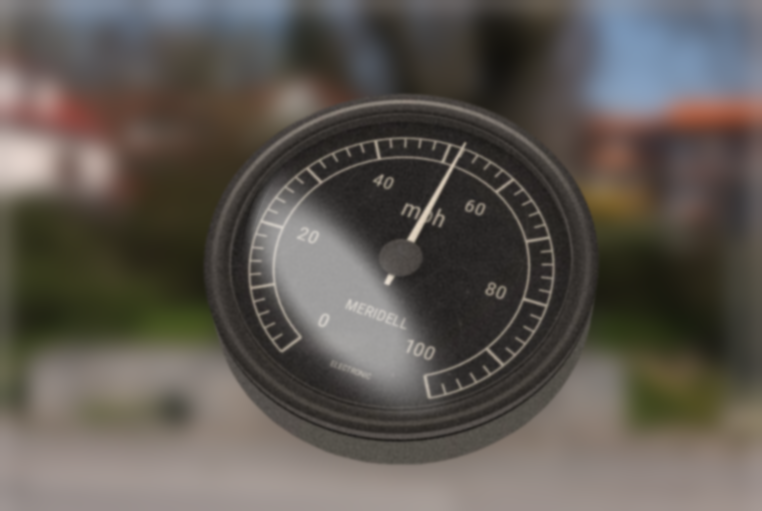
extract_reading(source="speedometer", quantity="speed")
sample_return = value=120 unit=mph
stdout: value=52 unit=mph
